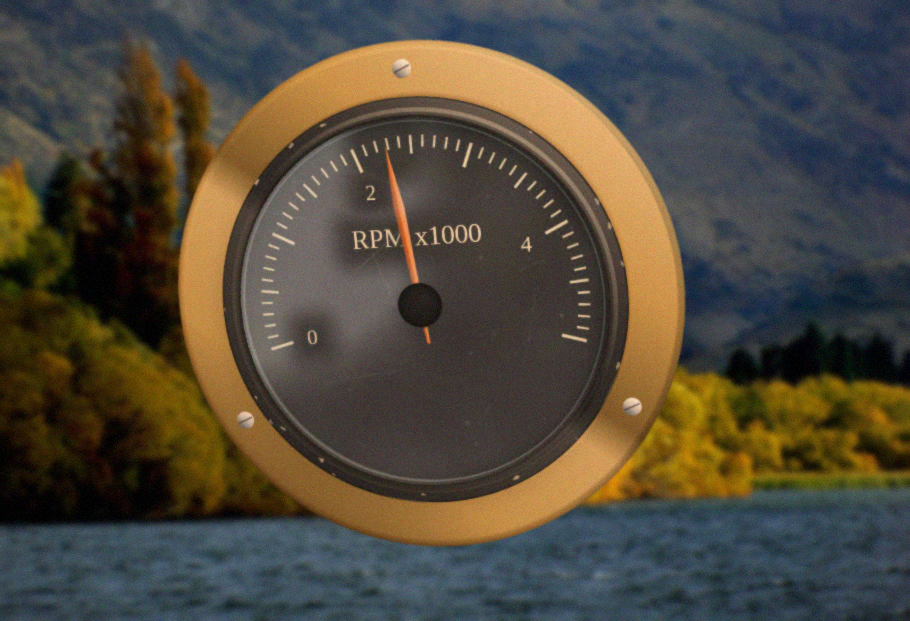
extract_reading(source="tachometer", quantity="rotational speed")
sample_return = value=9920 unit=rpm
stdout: value=2300 unit=rpm
